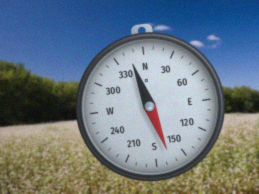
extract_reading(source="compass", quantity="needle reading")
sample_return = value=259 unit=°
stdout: value=165 unit=°
